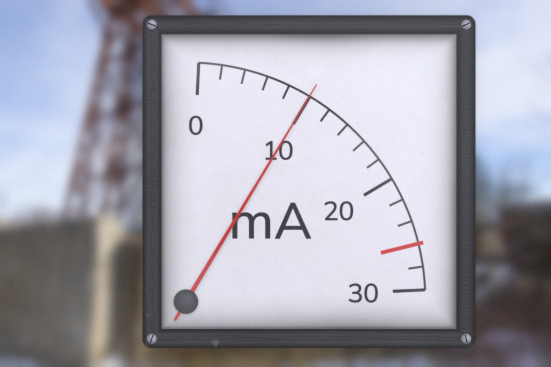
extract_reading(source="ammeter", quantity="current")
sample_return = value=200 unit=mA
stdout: value=10 unit=mA
